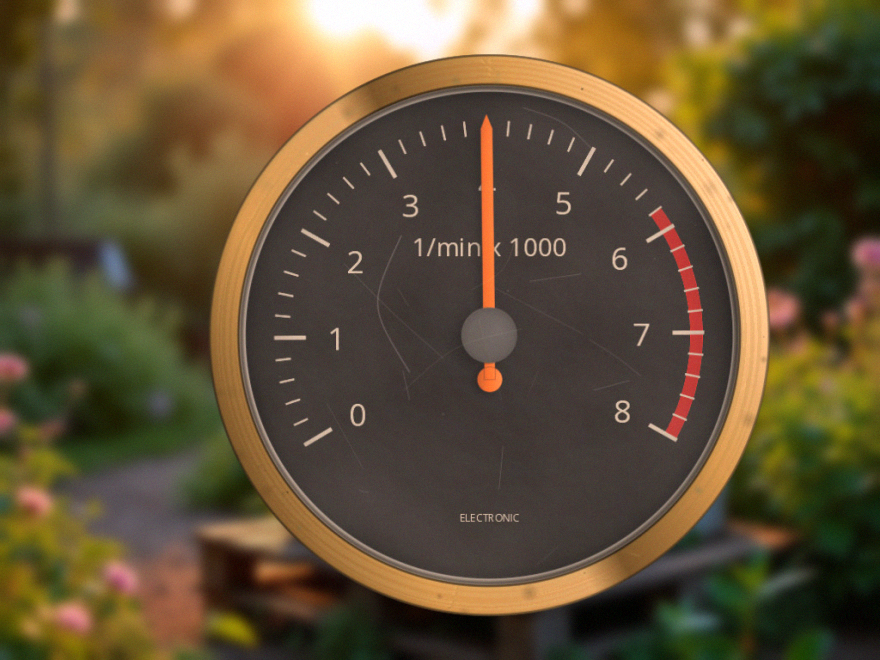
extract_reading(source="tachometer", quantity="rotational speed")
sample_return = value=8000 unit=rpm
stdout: value=4000 unit=rpm
